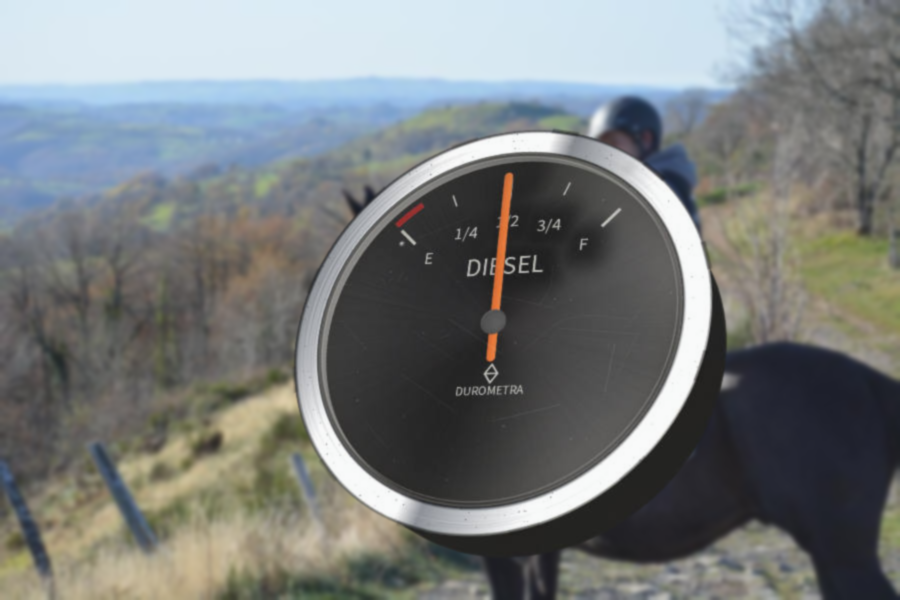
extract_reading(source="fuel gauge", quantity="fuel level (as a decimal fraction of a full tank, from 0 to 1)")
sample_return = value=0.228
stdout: value=0.5
